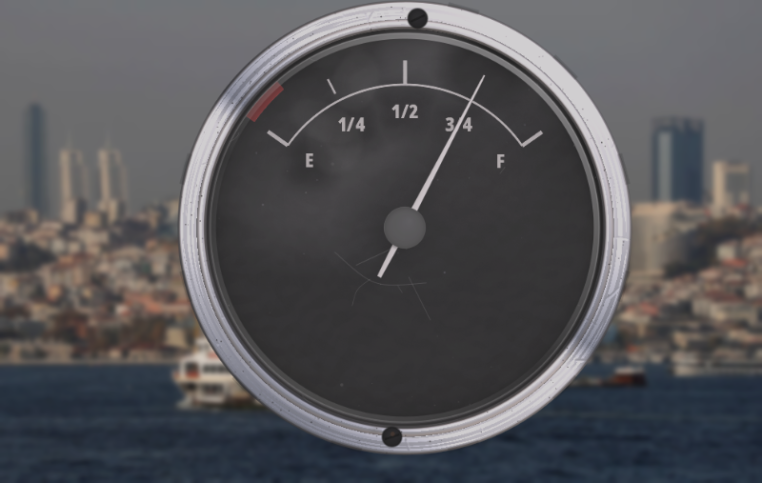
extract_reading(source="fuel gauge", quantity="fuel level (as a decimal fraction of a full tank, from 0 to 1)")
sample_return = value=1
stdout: value=0.75
